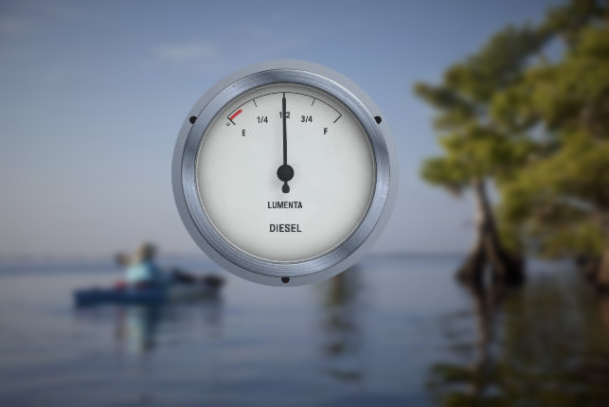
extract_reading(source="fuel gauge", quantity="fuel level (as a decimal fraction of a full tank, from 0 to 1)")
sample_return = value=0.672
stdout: value=0.5
